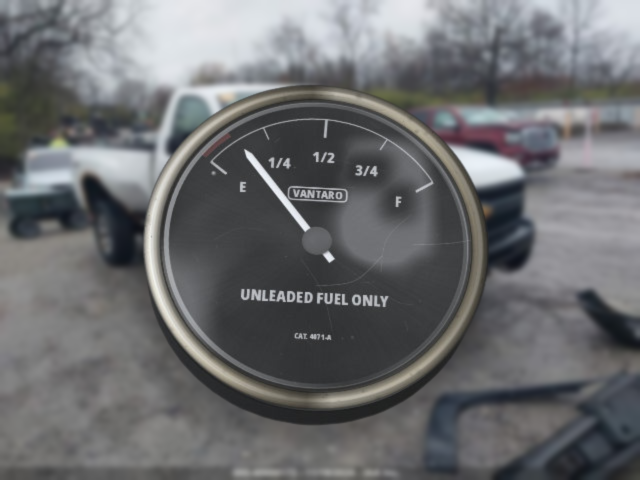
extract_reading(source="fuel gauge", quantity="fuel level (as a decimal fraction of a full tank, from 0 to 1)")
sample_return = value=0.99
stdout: value=0.125
